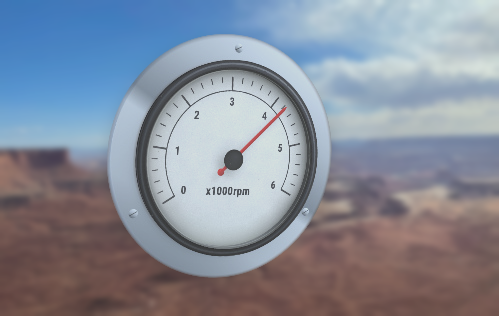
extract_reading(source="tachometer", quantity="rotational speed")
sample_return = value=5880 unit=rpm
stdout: value=4200 unit=rpm
